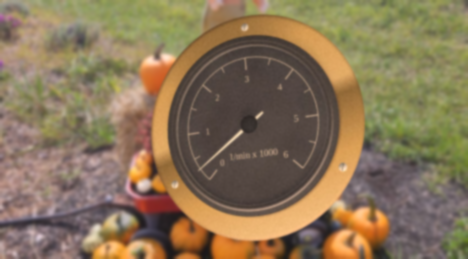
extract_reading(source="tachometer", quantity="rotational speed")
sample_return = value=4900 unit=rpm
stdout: value=250 unit=rpm
